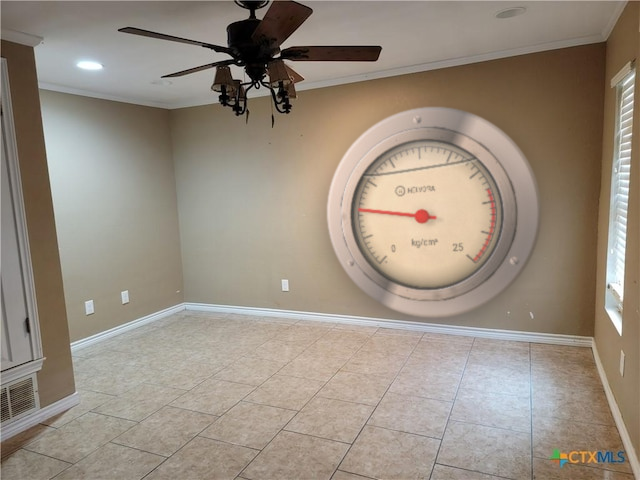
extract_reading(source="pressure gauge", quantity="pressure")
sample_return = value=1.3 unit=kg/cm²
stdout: value=5 unit=kg/cm²
